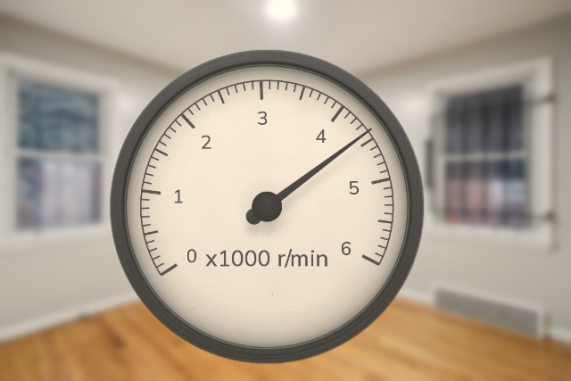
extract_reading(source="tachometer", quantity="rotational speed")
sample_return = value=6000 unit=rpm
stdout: value=4400 unit=rpm
